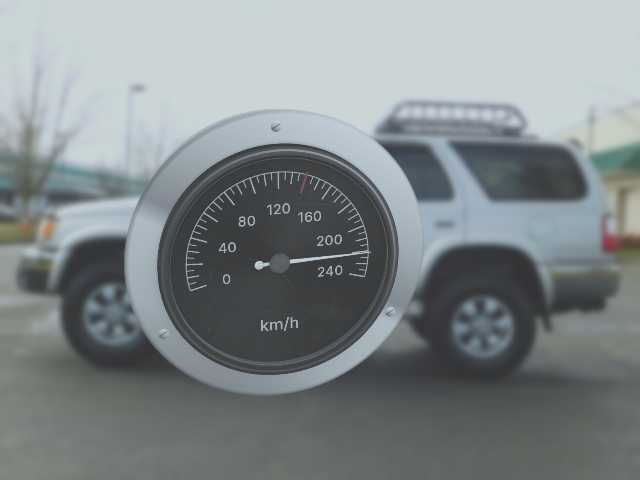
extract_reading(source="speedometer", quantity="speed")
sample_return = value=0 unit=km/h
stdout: value=220 unit=km/h
